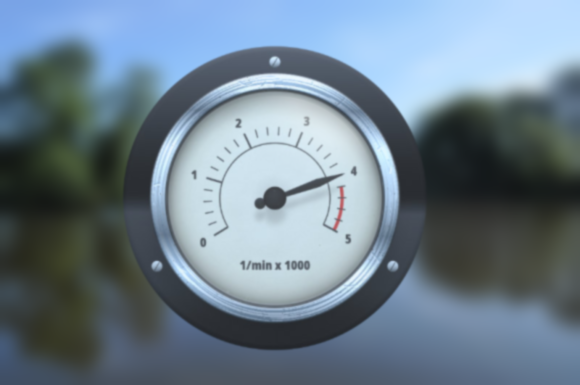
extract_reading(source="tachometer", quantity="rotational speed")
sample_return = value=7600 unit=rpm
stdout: value=4000 unit=rpm
